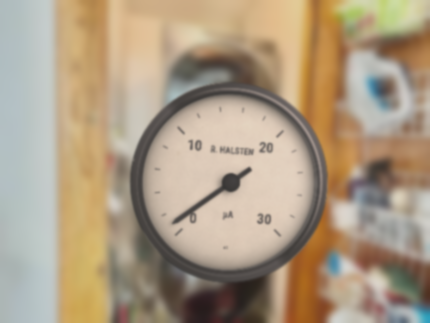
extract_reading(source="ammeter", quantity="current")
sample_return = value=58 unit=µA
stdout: value=1 unit=µA
